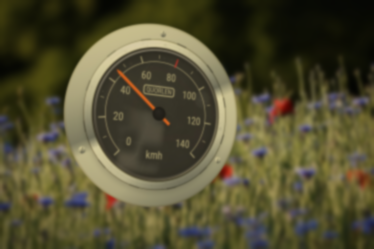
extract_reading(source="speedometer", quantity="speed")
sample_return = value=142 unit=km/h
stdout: value=45 unit=km/h
